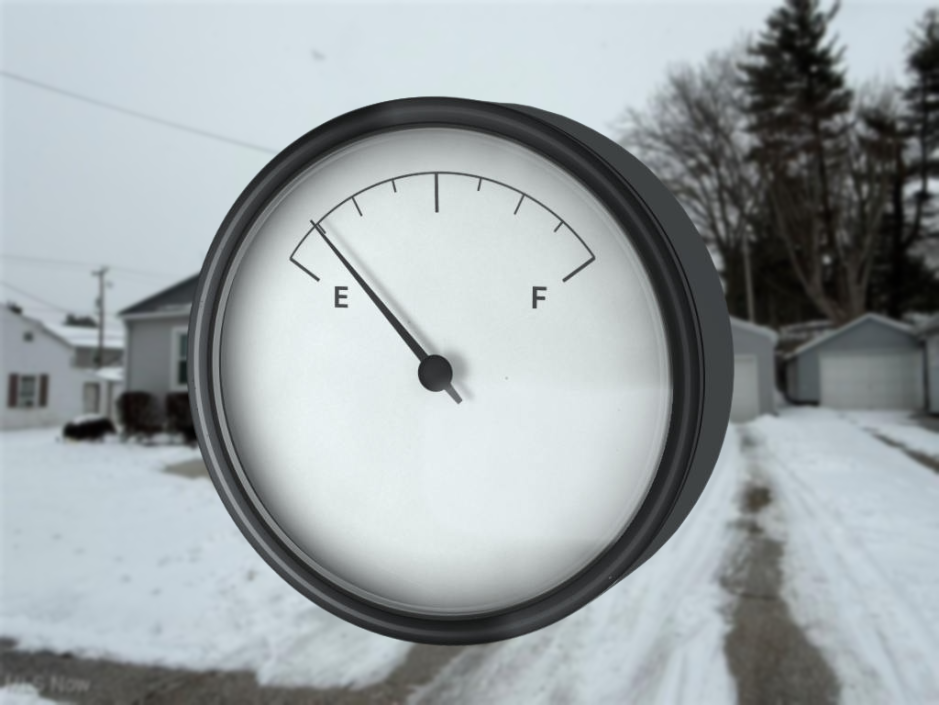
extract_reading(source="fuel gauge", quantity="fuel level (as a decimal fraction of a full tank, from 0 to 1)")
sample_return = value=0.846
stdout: value=0.125
